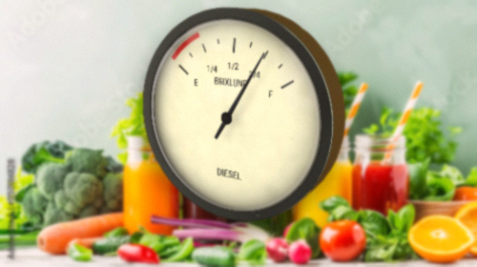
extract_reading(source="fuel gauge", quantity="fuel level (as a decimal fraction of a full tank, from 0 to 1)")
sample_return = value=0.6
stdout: value=0.75
